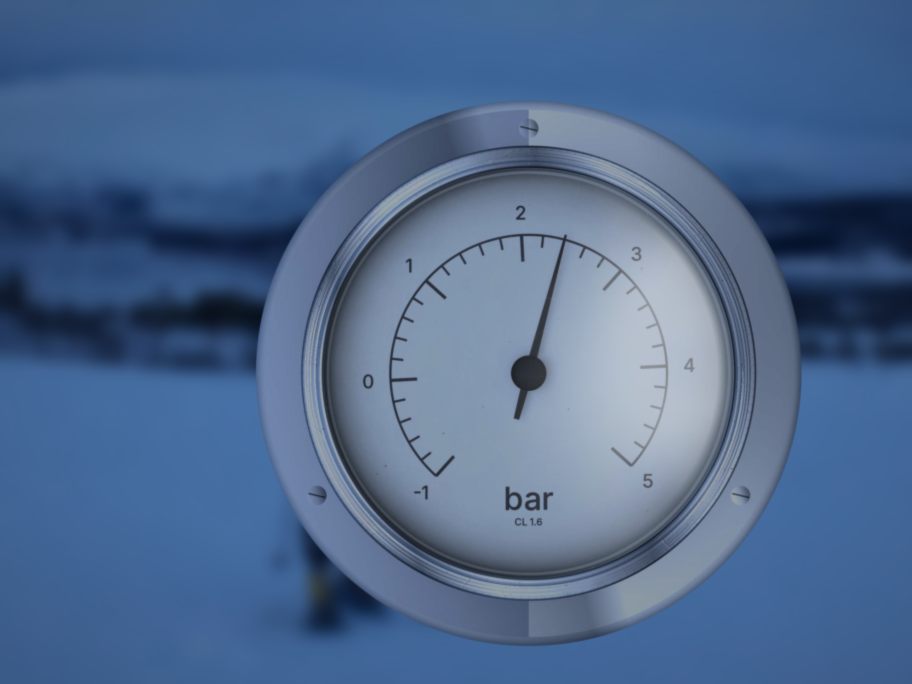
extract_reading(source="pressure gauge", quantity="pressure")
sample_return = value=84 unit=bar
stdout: value=2.4 unit=bar
